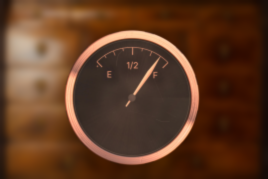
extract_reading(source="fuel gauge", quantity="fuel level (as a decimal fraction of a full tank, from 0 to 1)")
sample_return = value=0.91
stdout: value=0.875
